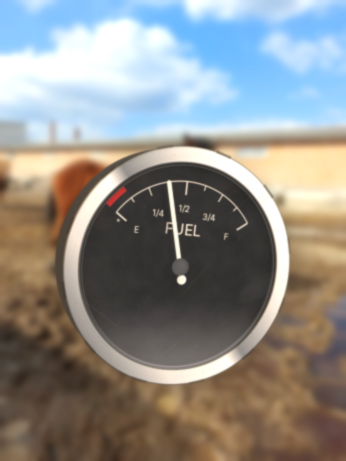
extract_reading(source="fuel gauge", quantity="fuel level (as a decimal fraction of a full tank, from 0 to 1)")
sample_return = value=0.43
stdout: value=0.375
